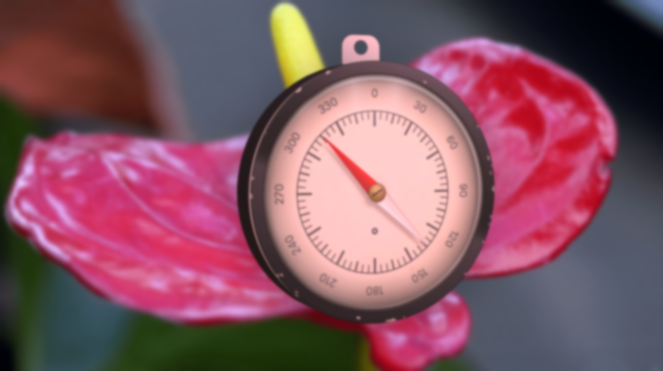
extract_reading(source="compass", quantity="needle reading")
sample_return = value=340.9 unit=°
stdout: value=315 unit=°
